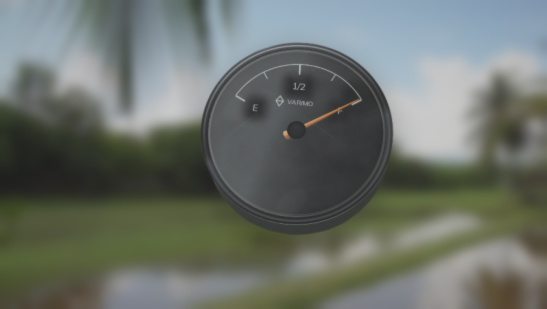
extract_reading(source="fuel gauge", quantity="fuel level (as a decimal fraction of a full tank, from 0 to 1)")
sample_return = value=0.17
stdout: value=1
